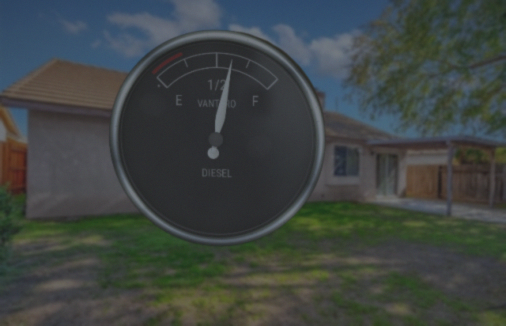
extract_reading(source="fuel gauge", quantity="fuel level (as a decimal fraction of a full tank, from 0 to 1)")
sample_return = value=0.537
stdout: value=0.625
